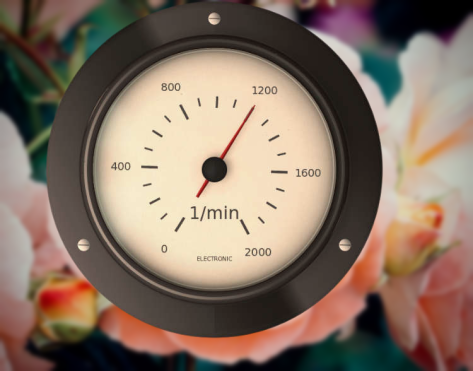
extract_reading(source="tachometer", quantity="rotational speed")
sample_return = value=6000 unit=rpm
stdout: value=1200 unit=rpm
